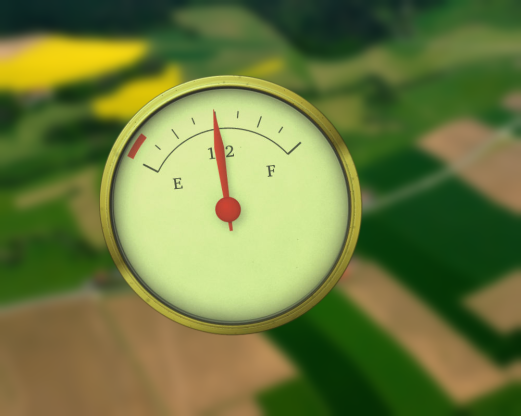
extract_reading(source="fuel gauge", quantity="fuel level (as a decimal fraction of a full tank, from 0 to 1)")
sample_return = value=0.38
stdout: value=0.5
